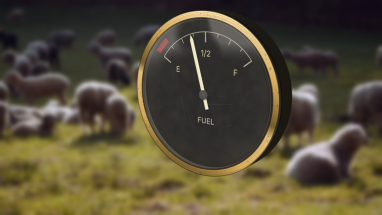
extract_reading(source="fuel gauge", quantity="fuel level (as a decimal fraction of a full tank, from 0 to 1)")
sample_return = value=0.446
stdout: value=0.375
